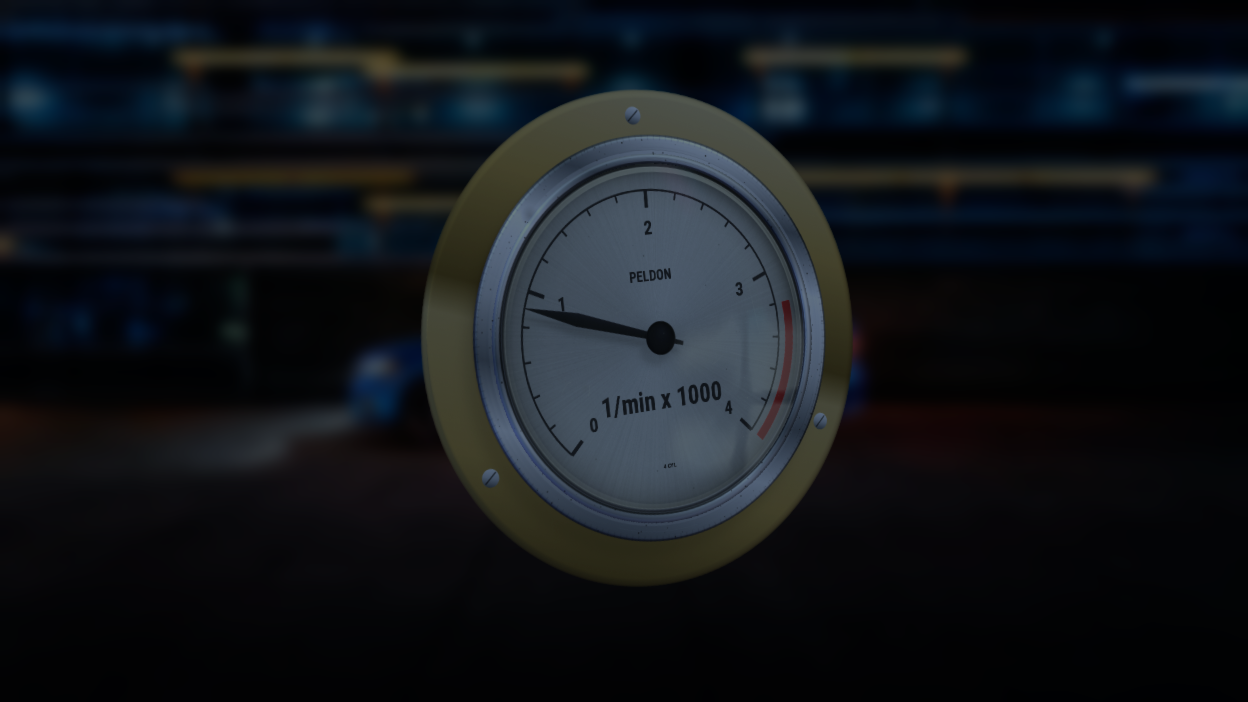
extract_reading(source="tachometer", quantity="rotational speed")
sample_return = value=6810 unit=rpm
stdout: value=900 unit=rpm
